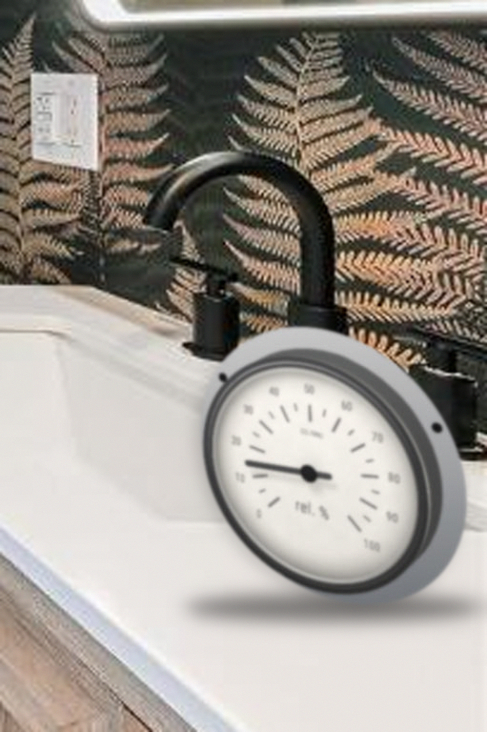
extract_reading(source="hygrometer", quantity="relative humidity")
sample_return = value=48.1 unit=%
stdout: value=15 unit=%
